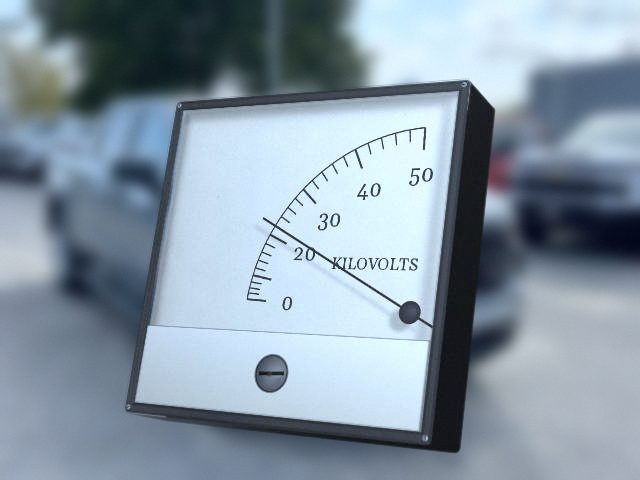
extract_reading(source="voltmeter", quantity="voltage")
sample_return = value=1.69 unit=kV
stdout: value=22 unit=kV
